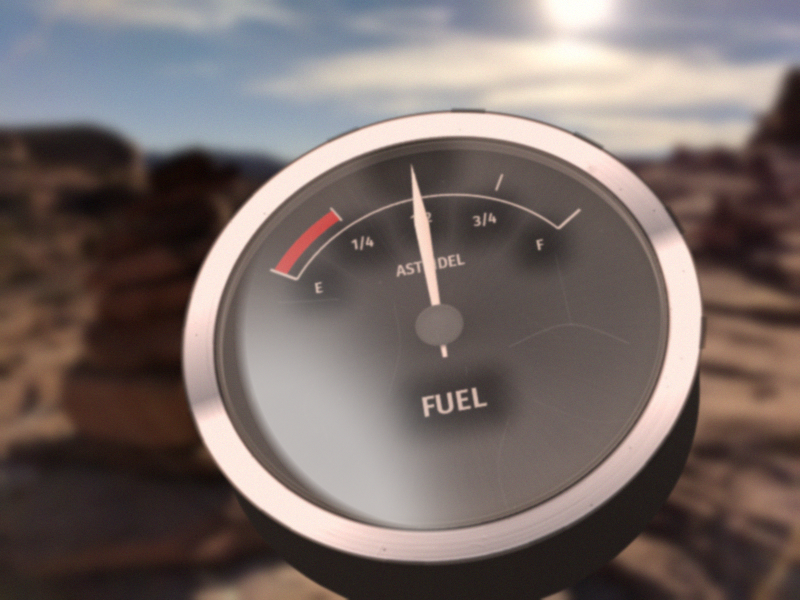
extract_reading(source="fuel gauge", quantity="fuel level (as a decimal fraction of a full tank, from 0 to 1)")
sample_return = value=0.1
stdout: value=0.5
